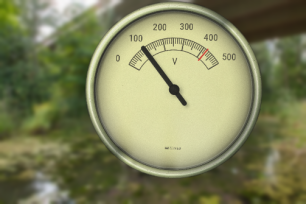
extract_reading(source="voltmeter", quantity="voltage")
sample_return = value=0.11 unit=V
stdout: value=100 unit=V
